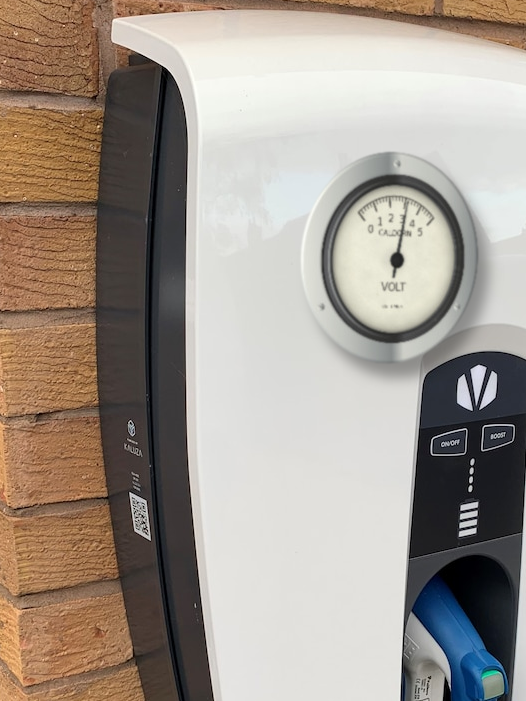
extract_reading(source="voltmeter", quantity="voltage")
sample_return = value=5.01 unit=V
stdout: value=3 unit=V
